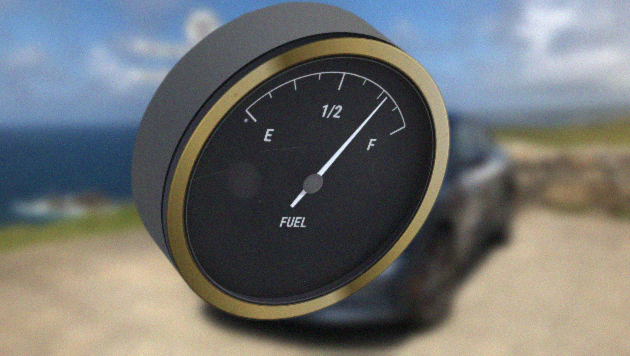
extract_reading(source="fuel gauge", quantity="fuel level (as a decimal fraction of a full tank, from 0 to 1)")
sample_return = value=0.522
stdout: value=0.75
